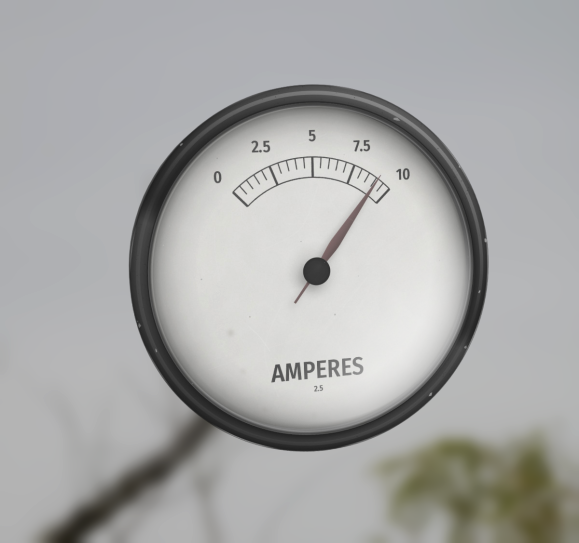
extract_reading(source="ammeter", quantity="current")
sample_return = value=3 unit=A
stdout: value=9 unit=A
